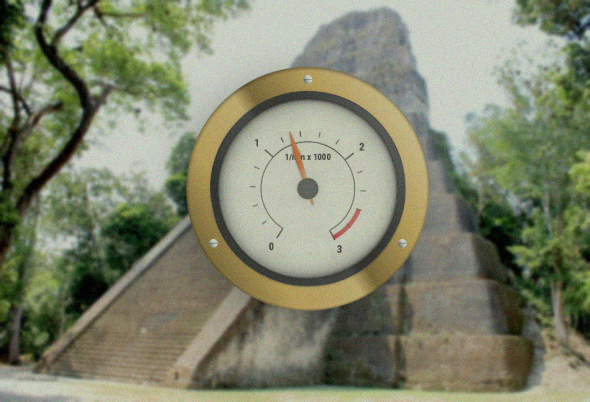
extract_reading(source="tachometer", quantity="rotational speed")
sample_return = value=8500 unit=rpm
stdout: value=1300 unit=rpm
